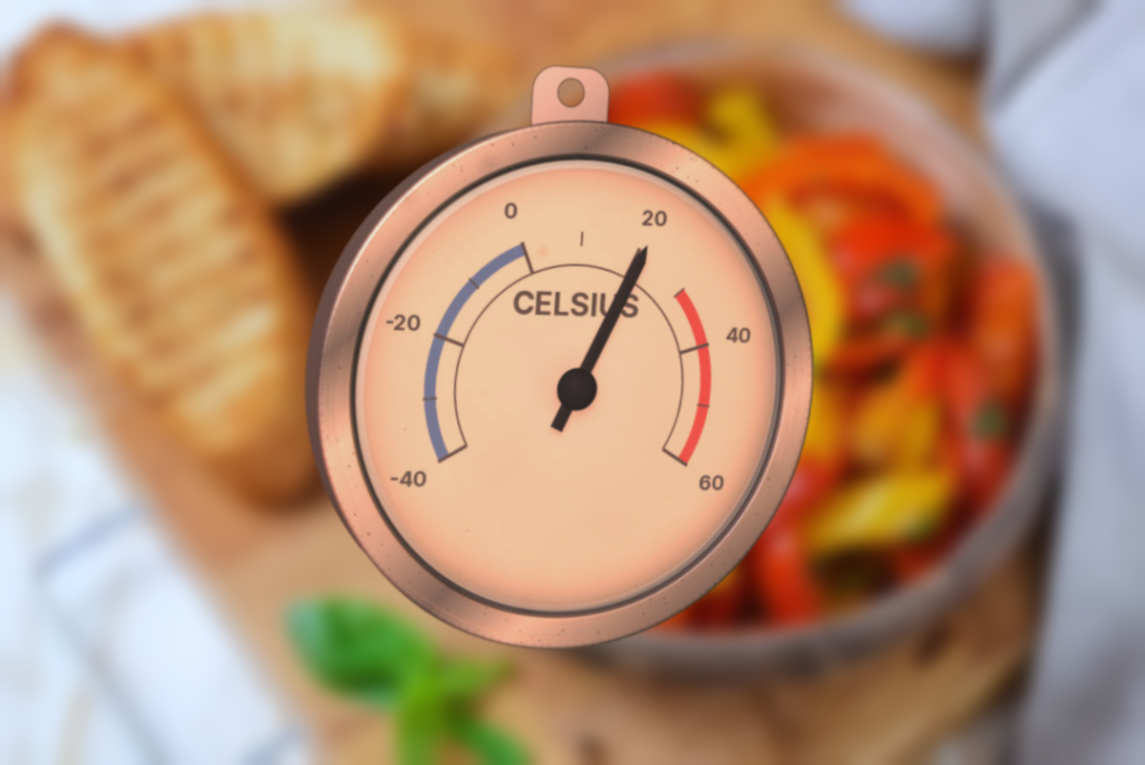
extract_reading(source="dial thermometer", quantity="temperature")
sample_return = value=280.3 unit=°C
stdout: value=20 unit=°C
